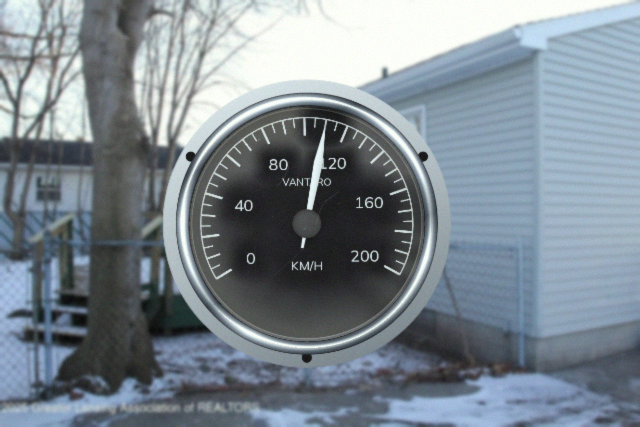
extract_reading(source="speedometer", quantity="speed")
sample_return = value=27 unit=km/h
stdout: value=110 unit=km/h
